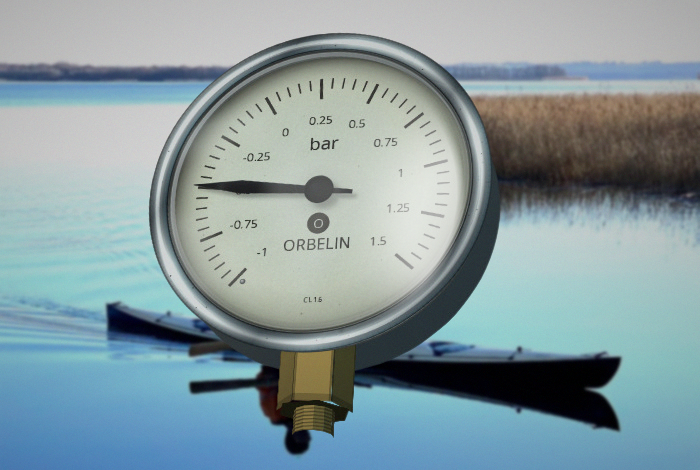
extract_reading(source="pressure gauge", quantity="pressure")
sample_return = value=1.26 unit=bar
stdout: value=-0.5 unit=bar
